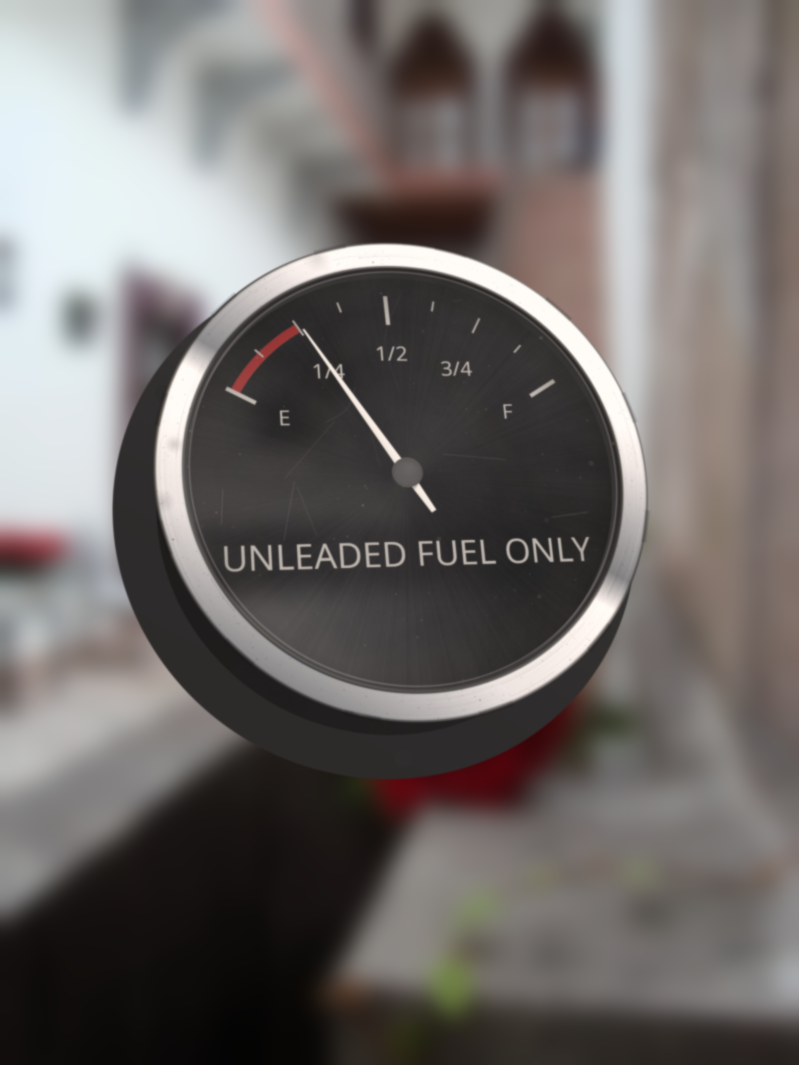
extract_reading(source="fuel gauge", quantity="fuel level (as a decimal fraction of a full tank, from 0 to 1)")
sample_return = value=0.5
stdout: value=0.25
